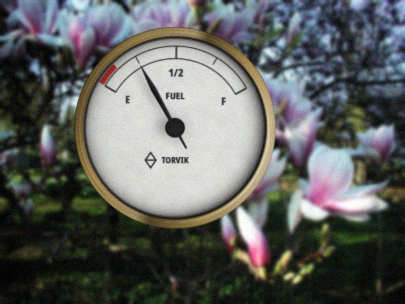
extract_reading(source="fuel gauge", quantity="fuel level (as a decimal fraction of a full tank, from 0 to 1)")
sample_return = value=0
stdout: value=0.25
